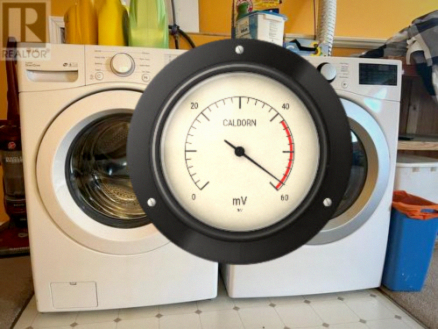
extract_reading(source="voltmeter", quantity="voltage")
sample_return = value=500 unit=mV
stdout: value=58 unit=mV
